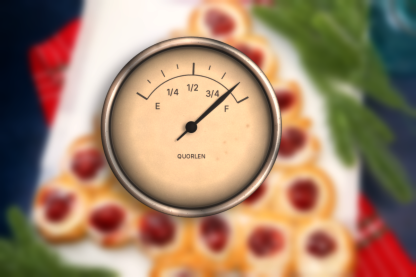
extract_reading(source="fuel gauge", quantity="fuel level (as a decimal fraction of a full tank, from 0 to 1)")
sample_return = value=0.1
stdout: value=0.875
